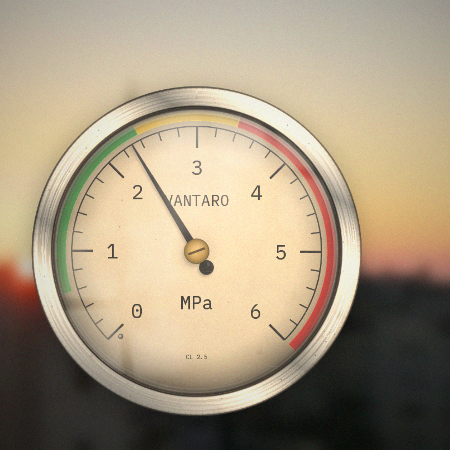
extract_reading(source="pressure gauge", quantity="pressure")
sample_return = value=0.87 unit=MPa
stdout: value=2.3 unit=MPa
